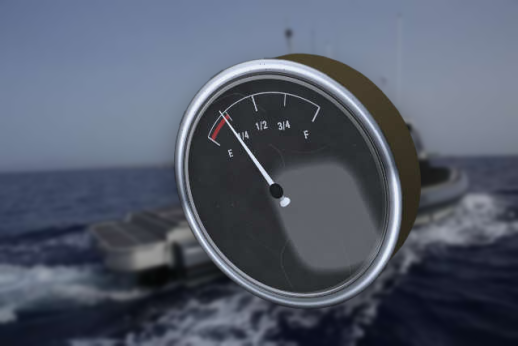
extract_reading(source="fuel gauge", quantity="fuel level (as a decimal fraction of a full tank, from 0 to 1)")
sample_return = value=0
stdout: value=0.25
